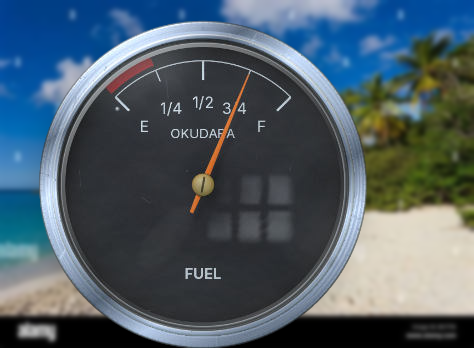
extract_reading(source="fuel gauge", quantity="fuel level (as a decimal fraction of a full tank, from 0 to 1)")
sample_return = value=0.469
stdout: value=0.75
